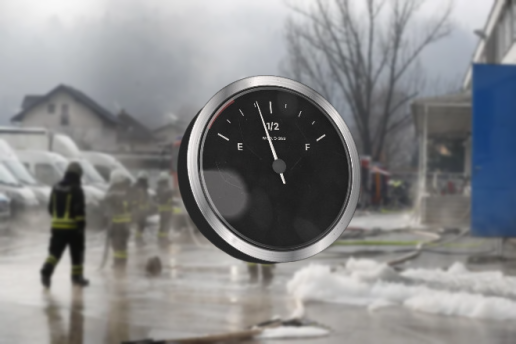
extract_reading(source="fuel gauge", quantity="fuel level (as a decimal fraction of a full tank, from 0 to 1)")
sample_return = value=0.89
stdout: value=0.375
